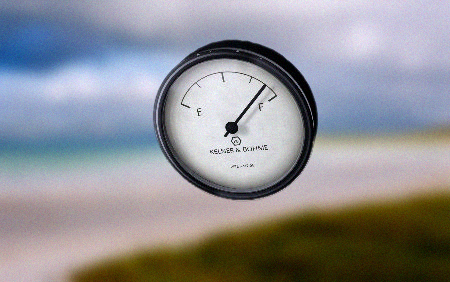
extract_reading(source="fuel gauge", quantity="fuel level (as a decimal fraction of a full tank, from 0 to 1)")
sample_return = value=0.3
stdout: value=0.875
